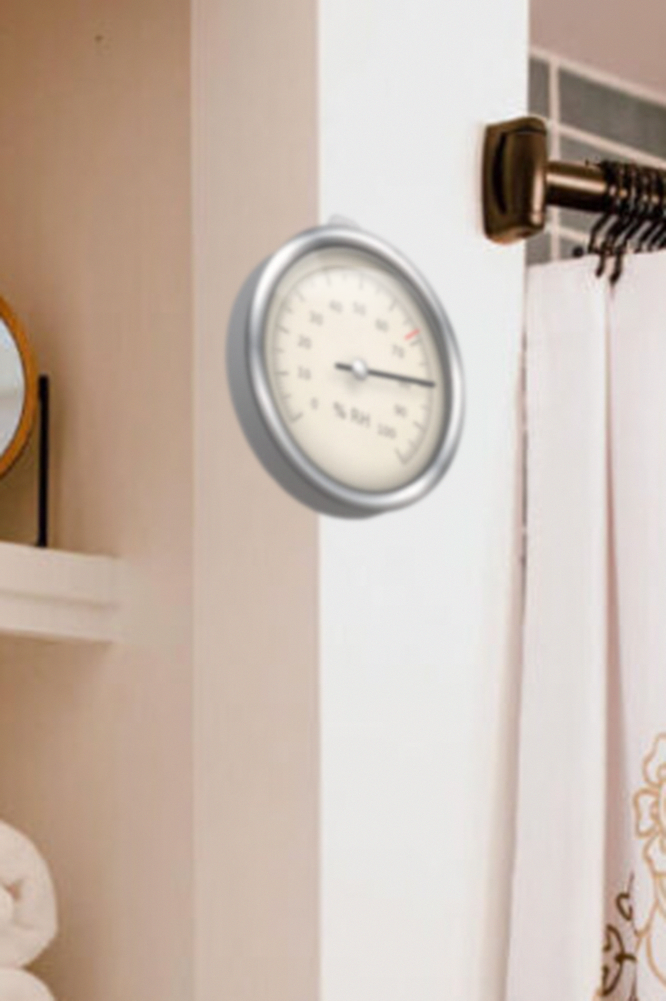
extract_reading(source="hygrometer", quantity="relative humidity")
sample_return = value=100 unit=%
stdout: value=80 unit=%
